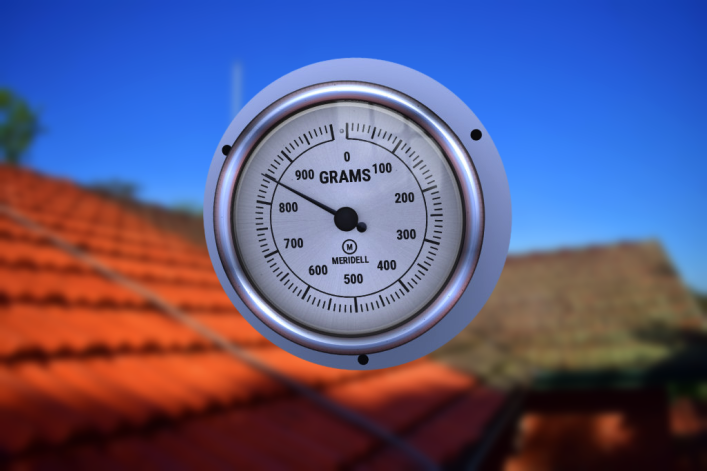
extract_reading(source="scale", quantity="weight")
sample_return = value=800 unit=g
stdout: value=850 unit=g
